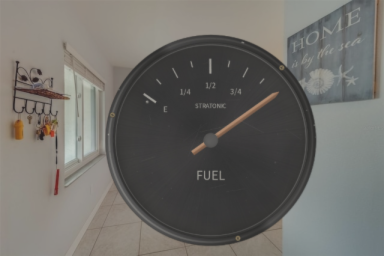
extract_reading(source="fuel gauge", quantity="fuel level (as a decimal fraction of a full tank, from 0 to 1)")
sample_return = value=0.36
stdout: value=1
